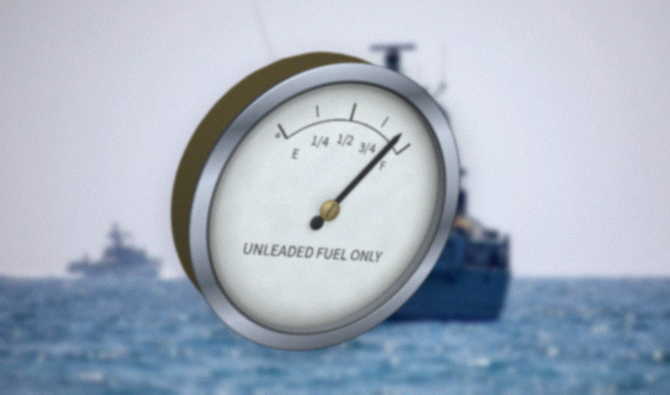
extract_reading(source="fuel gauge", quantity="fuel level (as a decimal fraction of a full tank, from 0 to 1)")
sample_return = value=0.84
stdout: value=0.875
